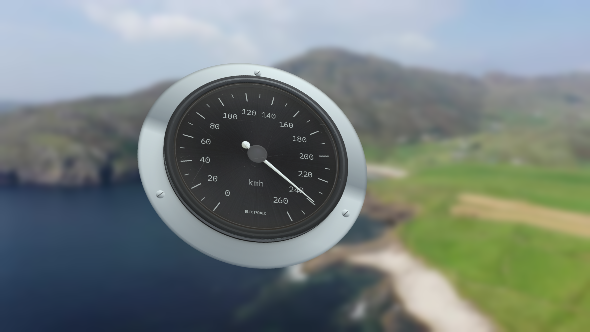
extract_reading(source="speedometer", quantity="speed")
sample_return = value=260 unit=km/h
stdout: value=240 unit=km/h
